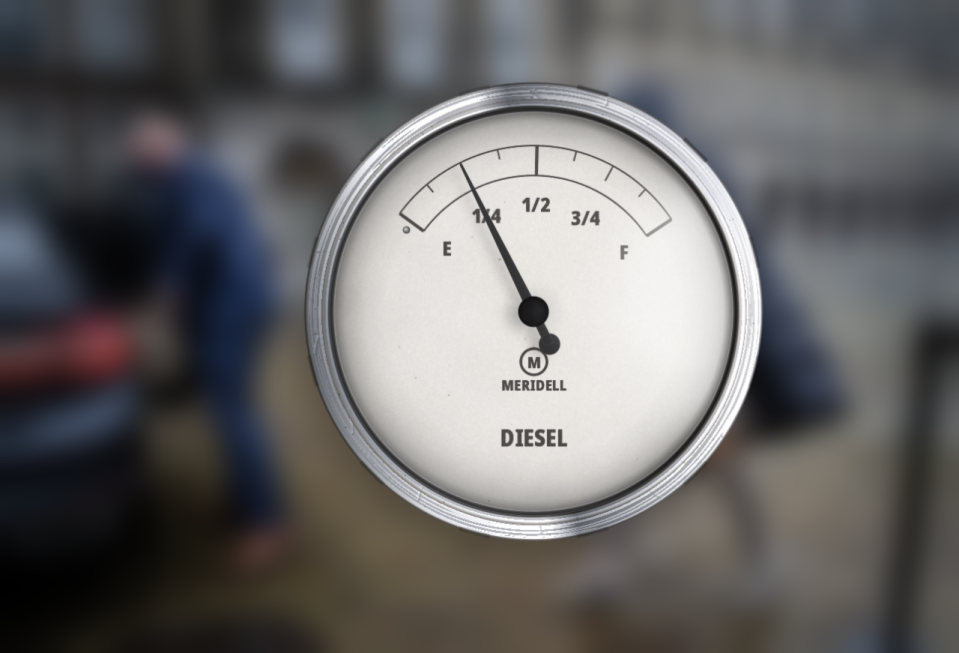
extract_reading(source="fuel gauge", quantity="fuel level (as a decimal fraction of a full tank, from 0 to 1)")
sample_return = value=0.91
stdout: value=0.25
